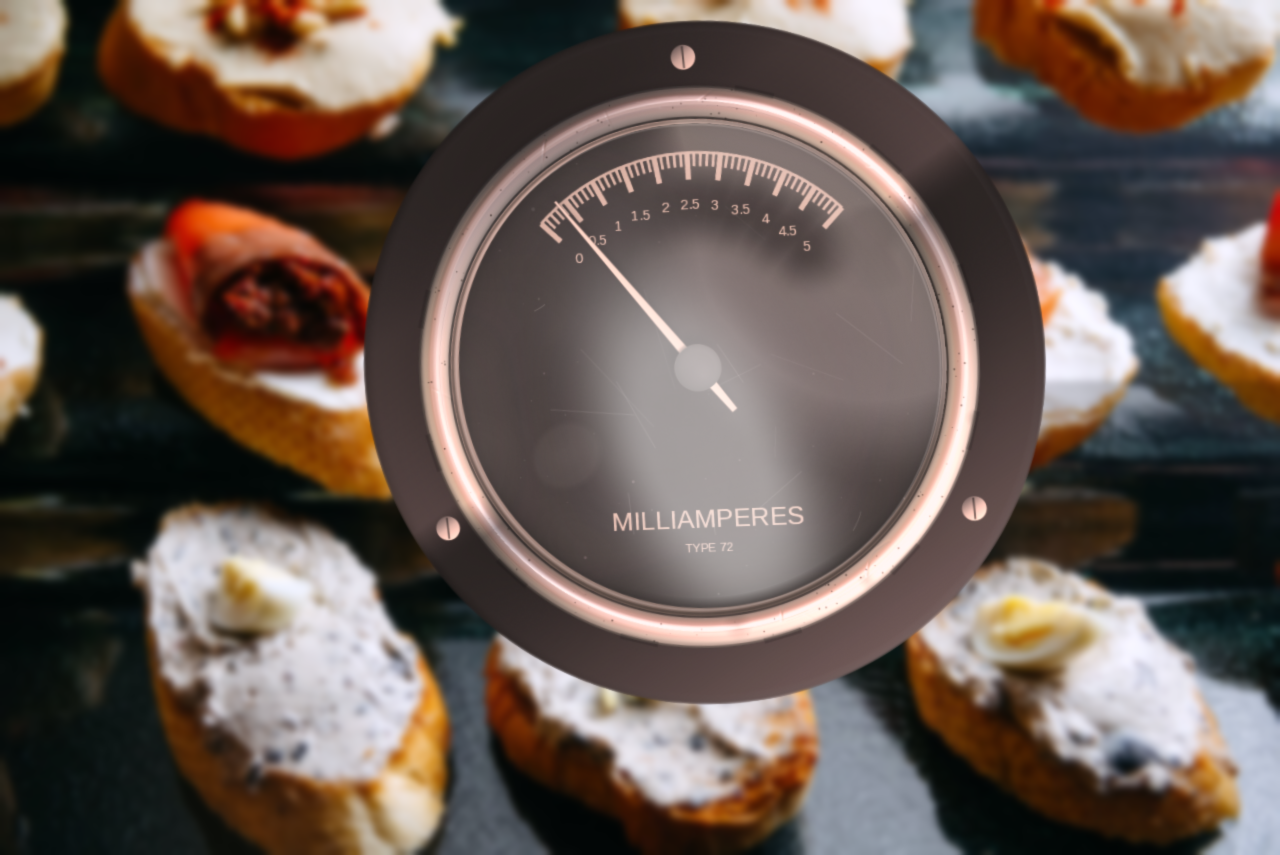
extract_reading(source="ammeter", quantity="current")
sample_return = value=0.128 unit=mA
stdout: value=0.4 unit=mA
